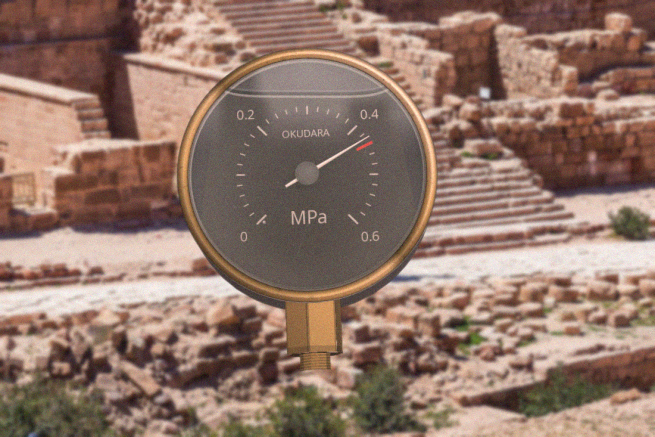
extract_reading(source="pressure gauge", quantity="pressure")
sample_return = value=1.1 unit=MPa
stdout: value=0.43 unit=MPa
